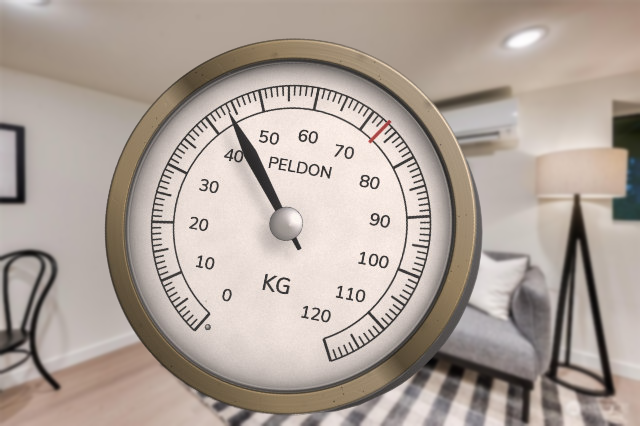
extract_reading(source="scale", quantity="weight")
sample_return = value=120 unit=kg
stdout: value=44 unit=kg
